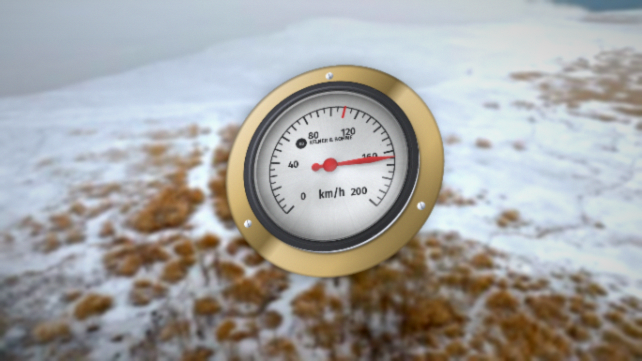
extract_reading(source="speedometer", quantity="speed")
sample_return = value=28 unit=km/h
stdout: value=165 unit=km/h
